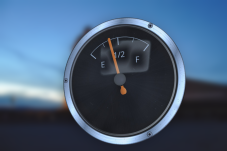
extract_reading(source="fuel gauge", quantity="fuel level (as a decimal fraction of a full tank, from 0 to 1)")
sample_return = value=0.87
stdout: value=0.375
